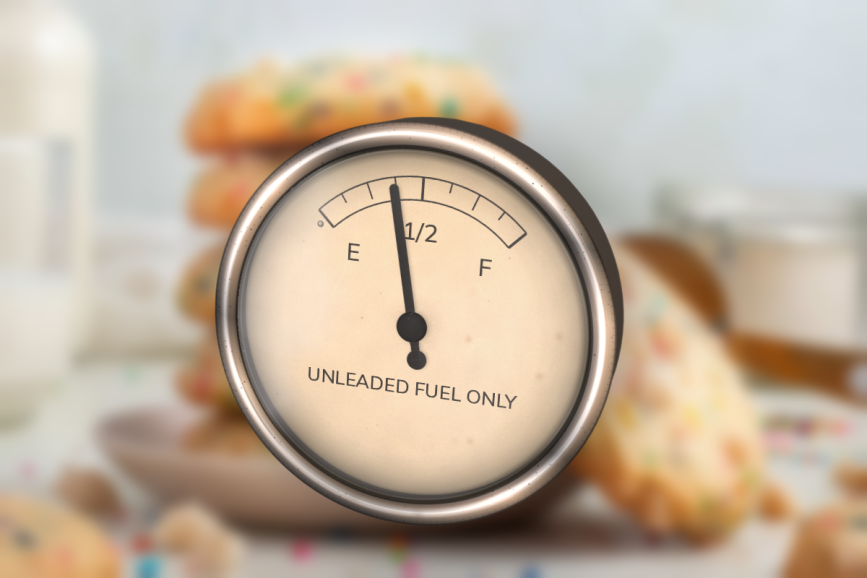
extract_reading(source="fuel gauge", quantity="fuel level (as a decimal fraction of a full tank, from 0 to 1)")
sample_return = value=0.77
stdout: value=0.375
